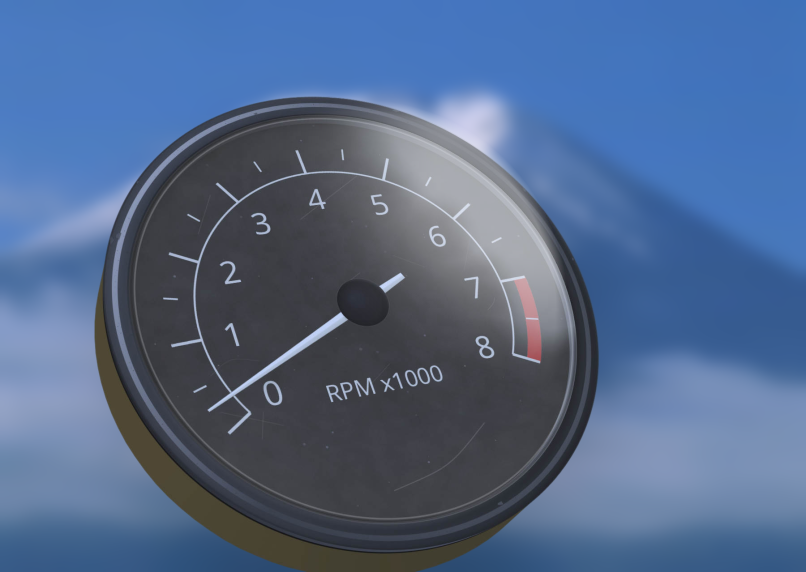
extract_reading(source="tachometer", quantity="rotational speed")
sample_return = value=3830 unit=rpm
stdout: value=250 unit=rpm
